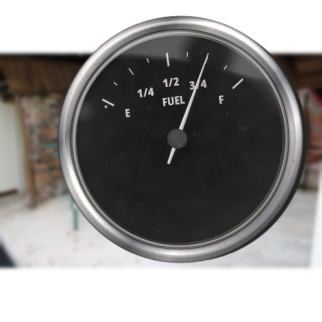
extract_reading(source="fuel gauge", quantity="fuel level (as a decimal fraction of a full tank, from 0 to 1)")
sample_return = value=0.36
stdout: value=0.75
